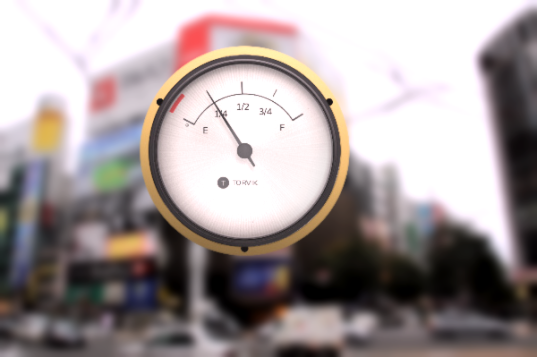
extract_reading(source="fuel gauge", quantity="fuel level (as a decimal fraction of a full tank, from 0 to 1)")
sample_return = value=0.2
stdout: value=0.25
